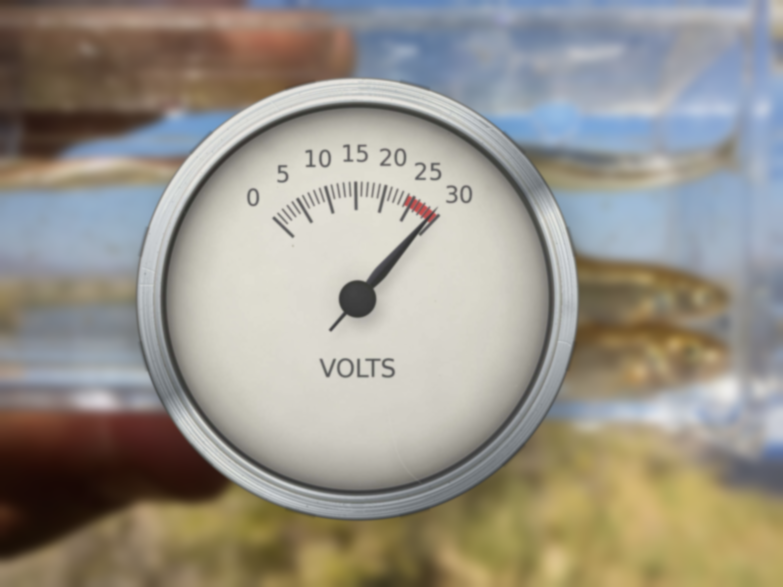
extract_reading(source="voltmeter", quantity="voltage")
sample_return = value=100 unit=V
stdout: value=29 unit=V
